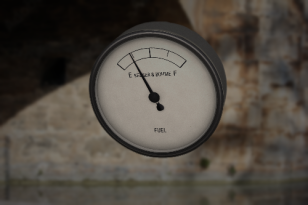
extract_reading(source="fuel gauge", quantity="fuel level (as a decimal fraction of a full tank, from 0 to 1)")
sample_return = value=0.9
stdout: value=0.25
